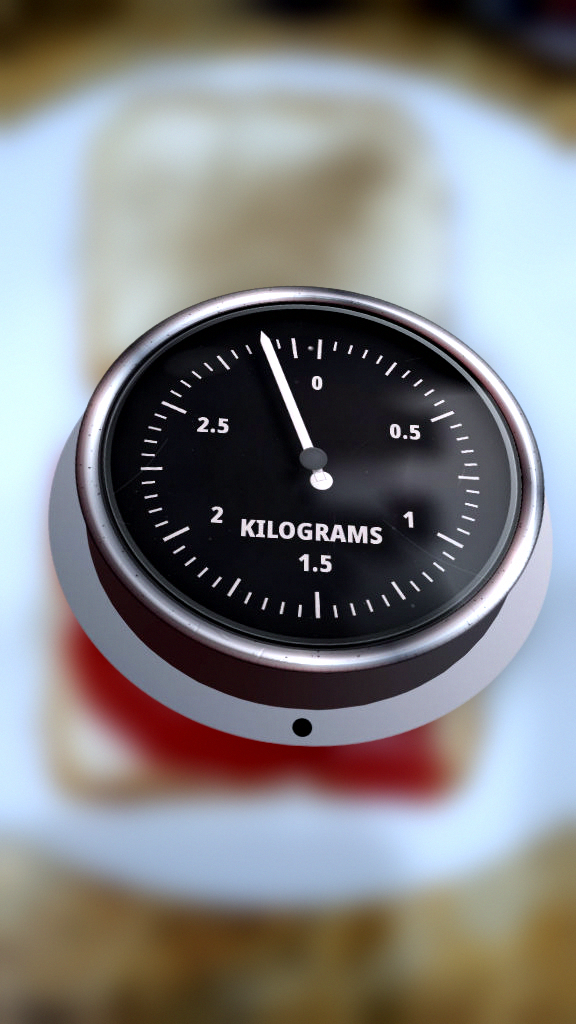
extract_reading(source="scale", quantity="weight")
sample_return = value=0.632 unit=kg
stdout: value=2.9 unit=kg
